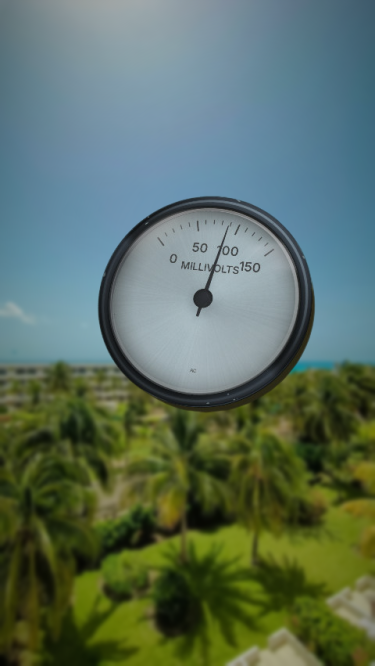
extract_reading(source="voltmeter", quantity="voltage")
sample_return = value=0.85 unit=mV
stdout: value=90 unit=mV
